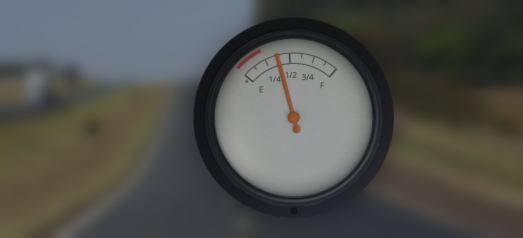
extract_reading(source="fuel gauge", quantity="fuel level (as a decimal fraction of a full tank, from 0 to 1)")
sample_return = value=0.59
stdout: value=0.375
